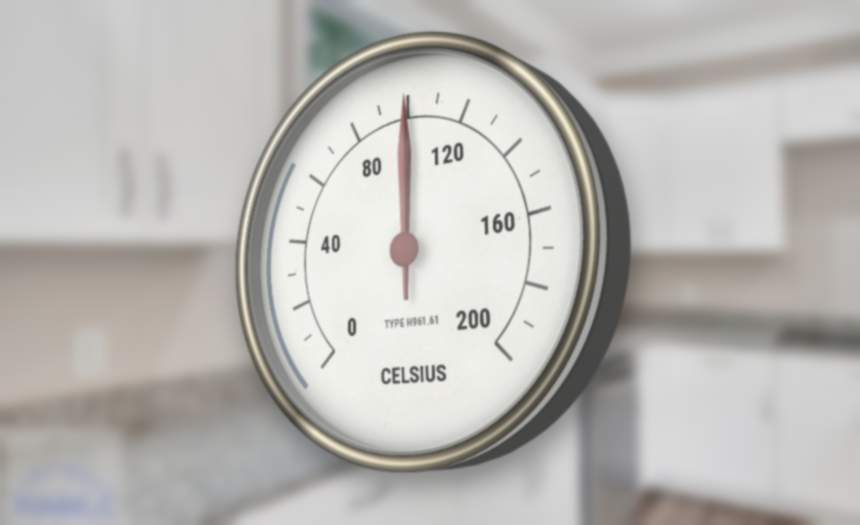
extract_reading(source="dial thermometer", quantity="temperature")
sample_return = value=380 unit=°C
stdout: value=100 unit=°C
